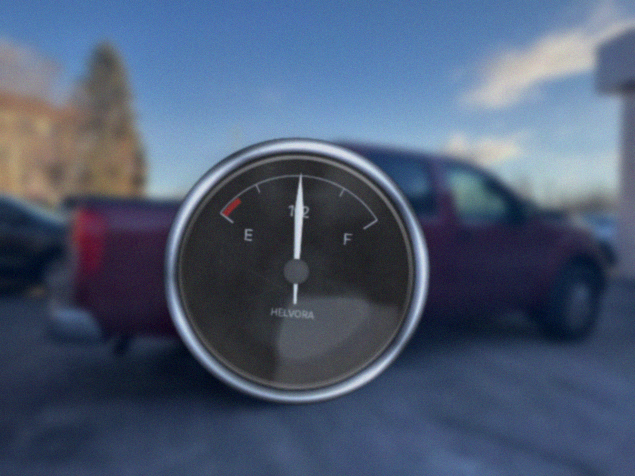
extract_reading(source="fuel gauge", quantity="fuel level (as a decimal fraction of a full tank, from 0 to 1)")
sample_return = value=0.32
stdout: value=0.5
